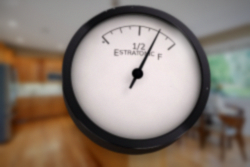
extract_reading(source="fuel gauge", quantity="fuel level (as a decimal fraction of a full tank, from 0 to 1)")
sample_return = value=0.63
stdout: value=0.75
